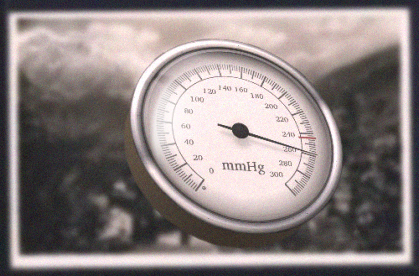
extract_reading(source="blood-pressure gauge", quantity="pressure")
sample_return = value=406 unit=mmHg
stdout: value=260 unit=mmHg
